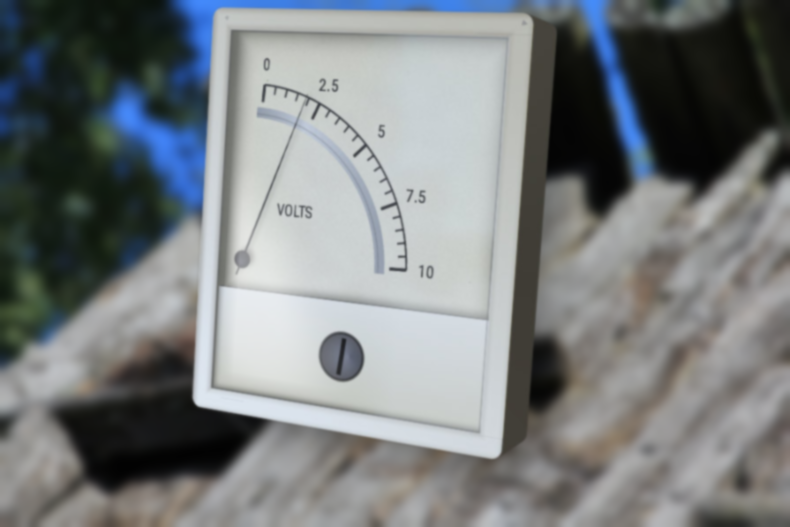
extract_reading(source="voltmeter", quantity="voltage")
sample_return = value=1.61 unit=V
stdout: value=2 unit=V
